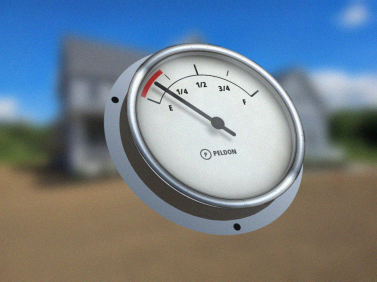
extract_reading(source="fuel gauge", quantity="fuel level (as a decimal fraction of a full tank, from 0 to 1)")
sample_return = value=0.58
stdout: value=0.125
